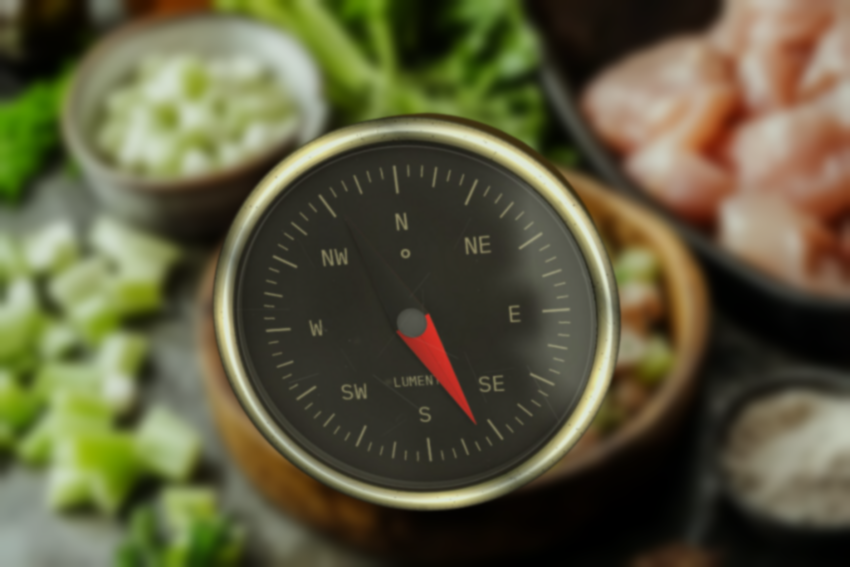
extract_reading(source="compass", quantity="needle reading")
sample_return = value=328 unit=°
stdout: value=155 unit=°
